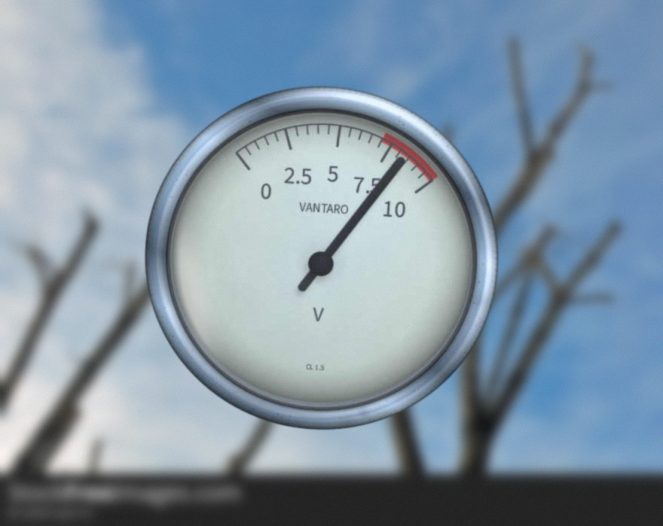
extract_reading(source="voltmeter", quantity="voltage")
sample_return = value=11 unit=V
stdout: value=8.25 unit=V
